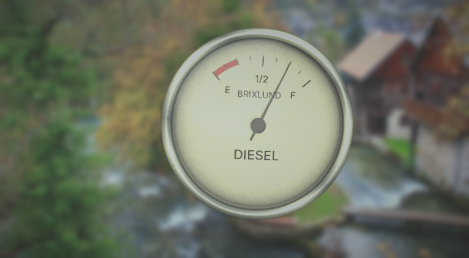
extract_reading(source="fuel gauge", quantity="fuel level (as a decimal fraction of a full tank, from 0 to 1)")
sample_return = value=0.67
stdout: value=0.75
